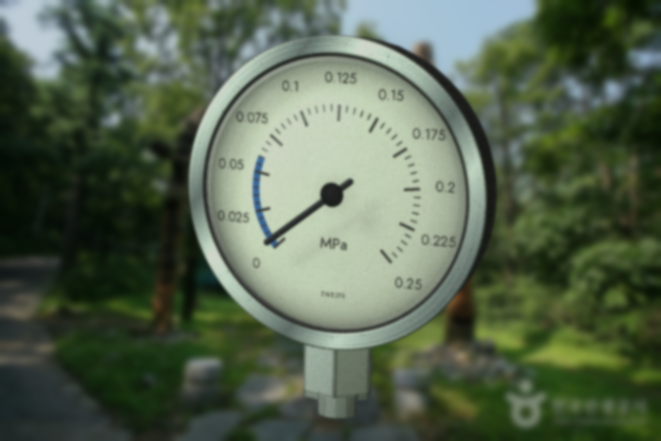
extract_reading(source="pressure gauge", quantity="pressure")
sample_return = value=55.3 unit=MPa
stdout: value=0.005 unit=MPa
